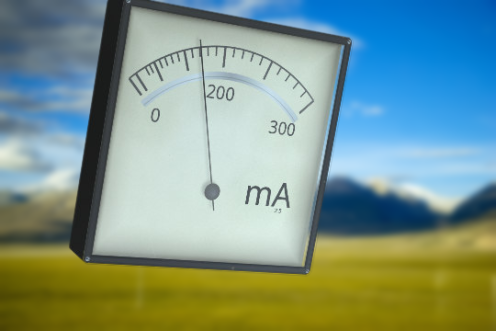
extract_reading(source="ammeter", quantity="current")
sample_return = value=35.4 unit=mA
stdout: value=170 unit=mA
